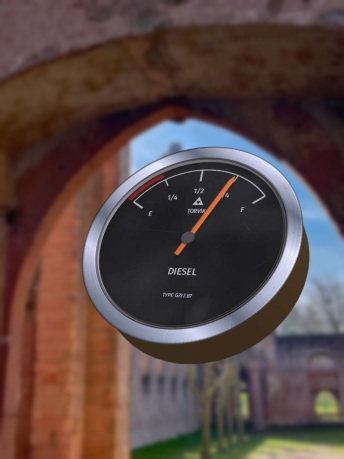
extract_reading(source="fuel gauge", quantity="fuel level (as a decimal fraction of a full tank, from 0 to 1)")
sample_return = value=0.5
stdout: value=0.75
